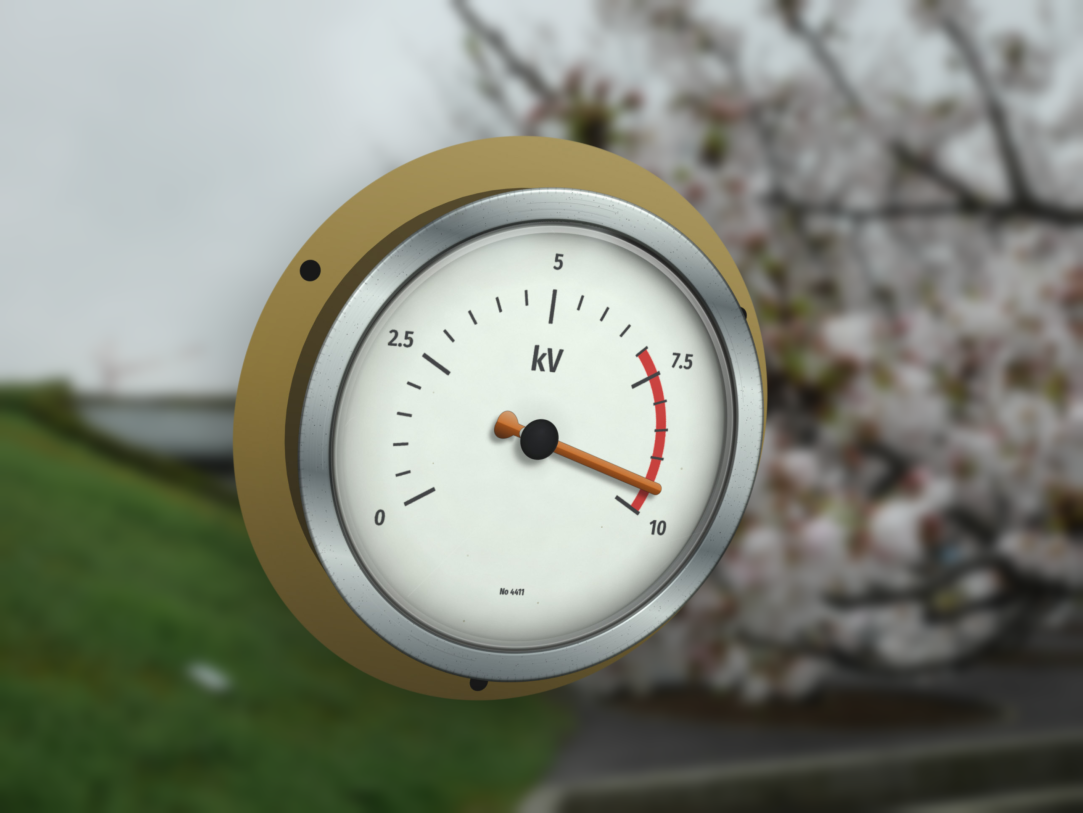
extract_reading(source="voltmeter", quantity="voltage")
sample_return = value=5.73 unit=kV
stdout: value=9.5 unit=kV
